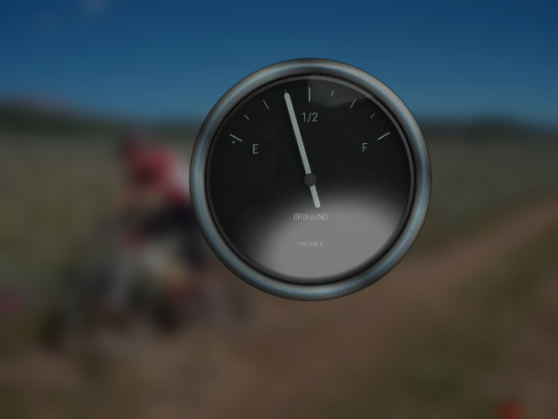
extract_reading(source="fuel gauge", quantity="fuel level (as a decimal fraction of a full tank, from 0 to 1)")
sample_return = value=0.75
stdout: value=0.375
